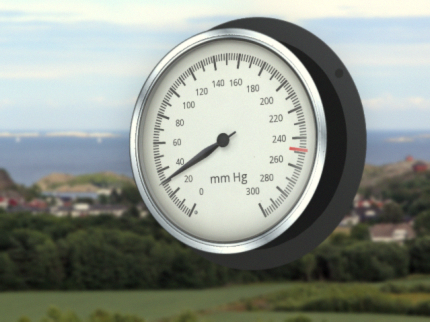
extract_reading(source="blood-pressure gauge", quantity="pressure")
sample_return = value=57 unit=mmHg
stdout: value=30 unit=mmHg
